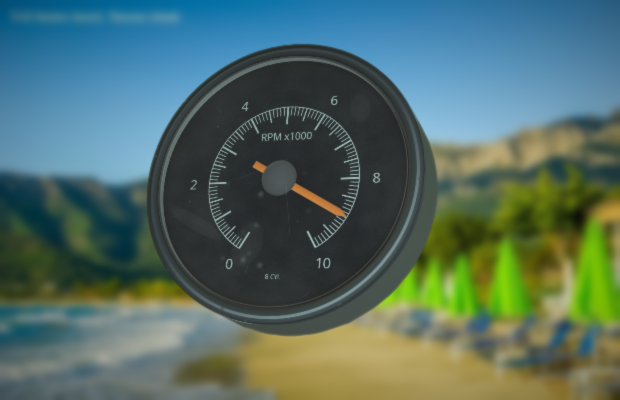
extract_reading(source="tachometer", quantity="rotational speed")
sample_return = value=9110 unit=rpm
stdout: value=9000 unit=rpm
